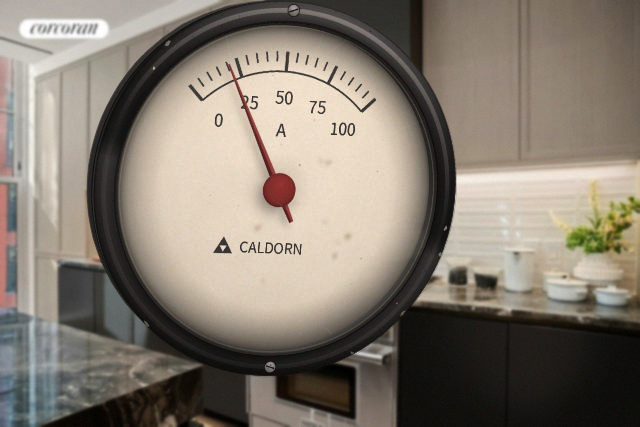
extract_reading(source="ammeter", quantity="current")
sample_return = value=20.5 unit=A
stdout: value=20 unit=A
